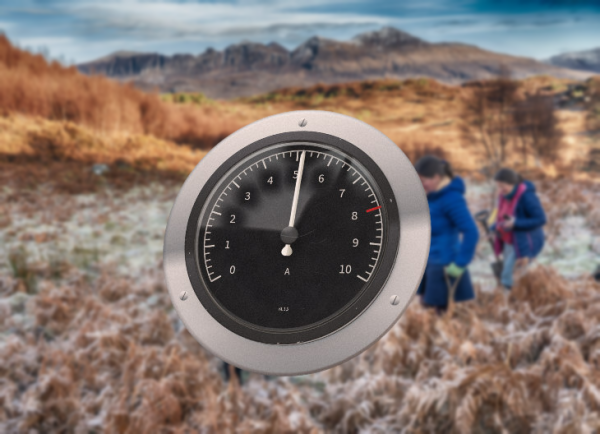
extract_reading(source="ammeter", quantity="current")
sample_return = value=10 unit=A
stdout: value=5.2 unit=A
